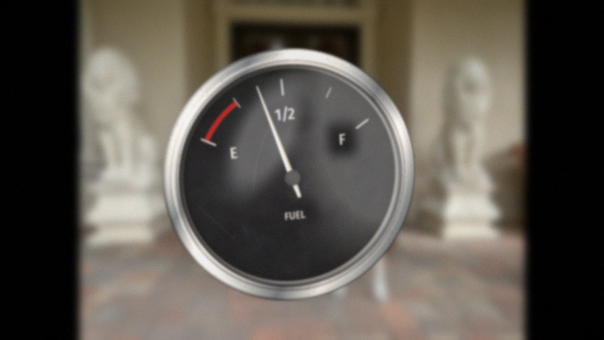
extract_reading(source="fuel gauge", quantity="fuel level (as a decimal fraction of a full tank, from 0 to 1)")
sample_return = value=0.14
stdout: value=0.375
